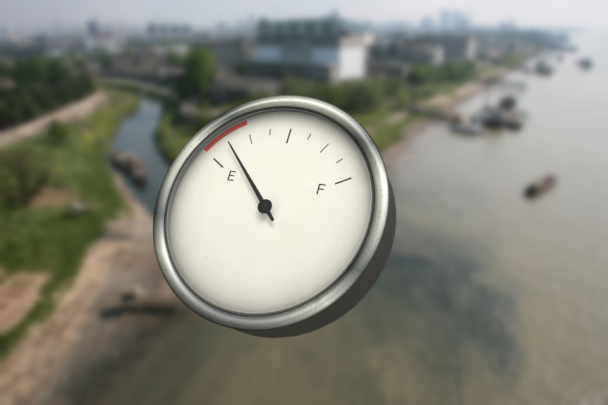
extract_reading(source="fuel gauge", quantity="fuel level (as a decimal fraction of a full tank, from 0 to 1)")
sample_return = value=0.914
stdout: value=0.125
